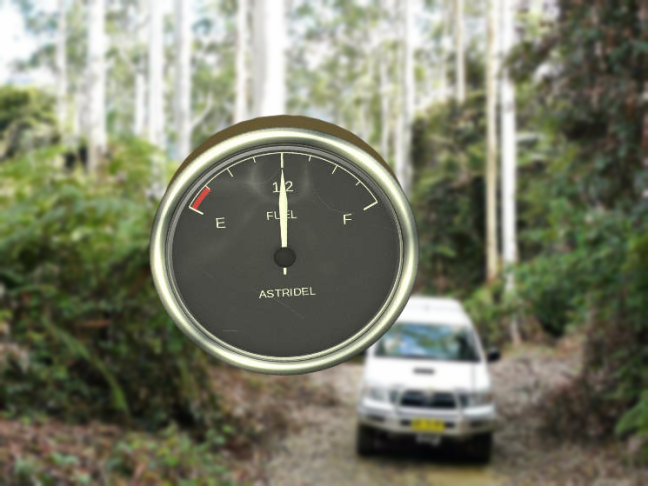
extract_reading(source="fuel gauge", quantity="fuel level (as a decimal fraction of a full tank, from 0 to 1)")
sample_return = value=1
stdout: value=0.5
